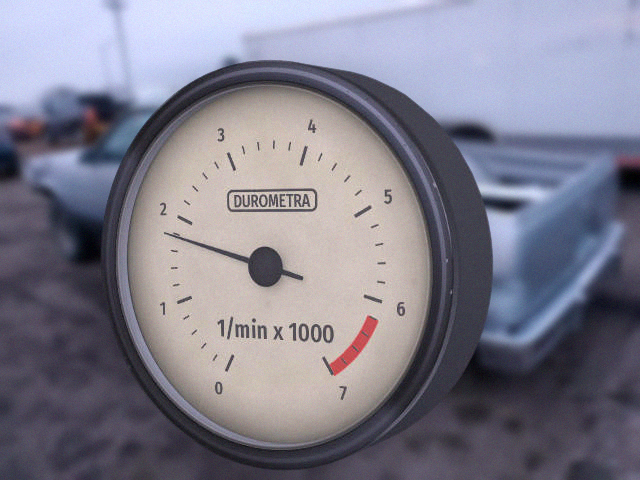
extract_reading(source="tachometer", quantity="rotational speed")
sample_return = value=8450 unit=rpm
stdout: value=1800 unit=rpm
